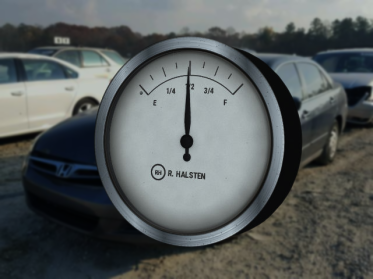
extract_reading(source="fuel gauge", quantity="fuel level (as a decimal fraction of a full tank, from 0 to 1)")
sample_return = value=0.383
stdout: value=0.5
